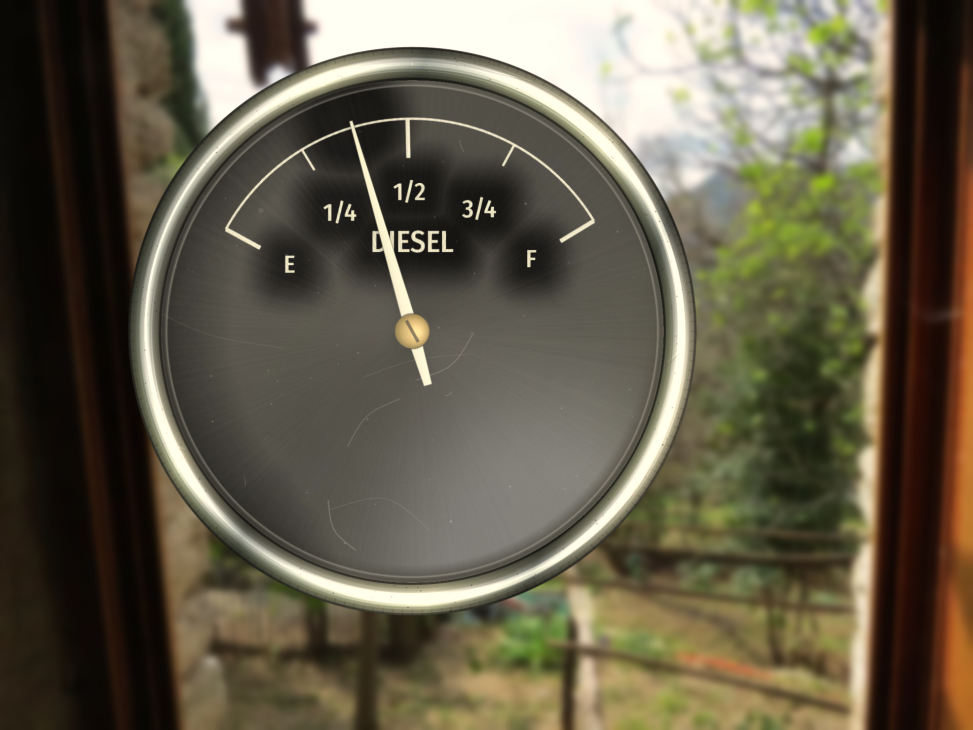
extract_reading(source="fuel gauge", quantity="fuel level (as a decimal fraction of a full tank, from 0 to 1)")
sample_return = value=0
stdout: value=0.375
